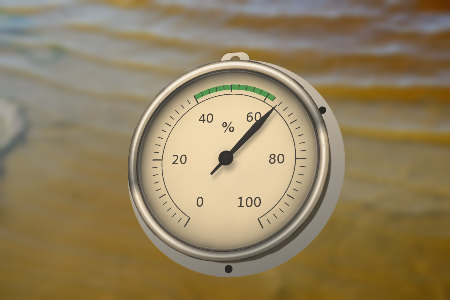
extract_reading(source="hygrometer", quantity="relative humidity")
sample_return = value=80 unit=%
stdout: value=64 unit=%
